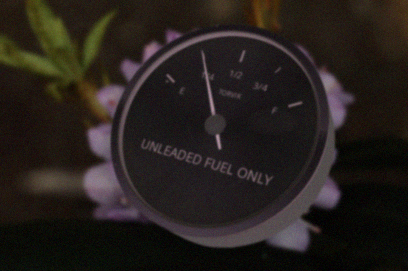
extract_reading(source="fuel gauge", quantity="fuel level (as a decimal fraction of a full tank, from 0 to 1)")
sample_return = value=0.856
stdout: value=0.25
